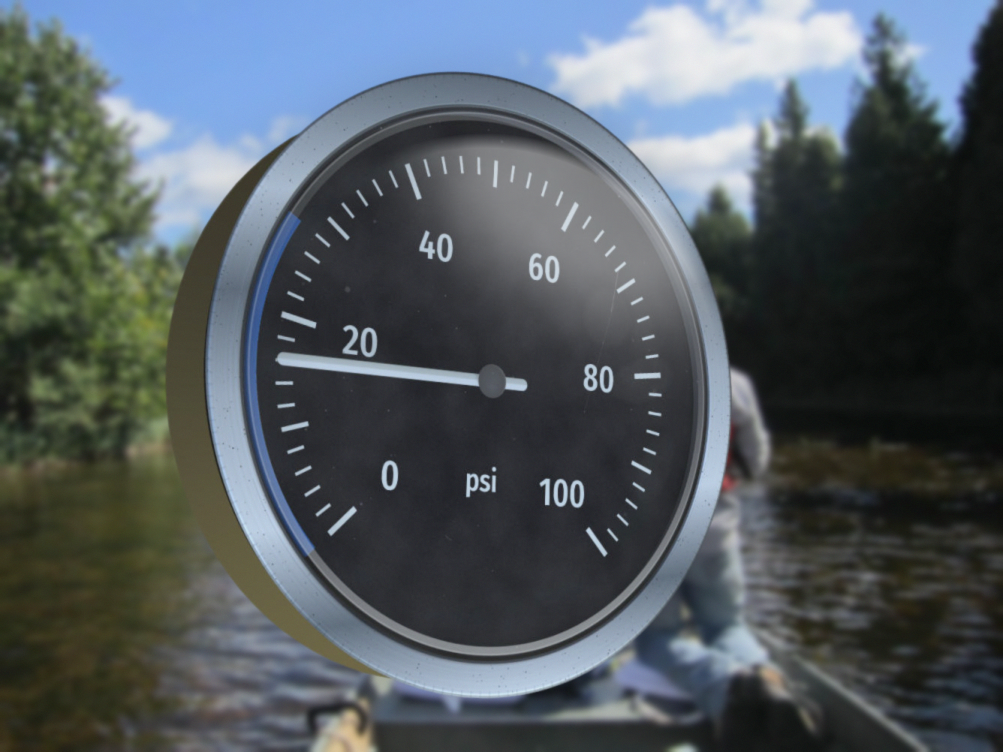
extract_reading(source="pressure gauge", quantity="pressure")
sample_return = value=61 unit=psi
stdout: value=16 unit=psi
